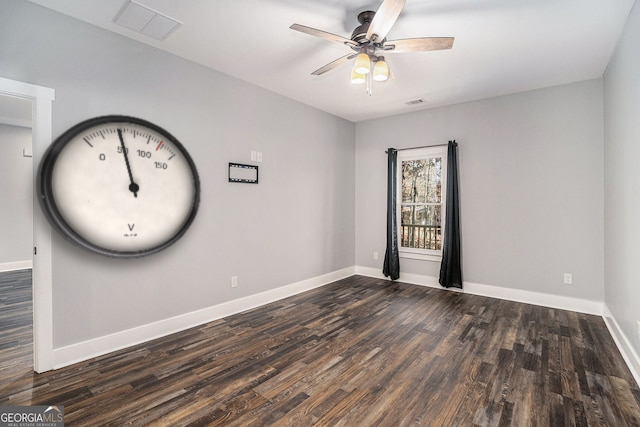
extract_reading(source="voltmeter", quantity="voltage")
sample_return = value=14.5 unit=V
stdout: value=50 unit=V
